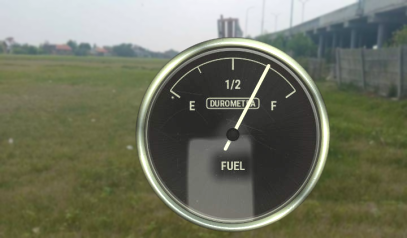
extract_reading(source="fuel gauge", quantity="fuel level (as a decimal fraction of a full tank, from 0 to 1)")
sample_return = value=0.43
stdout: value=0.75
